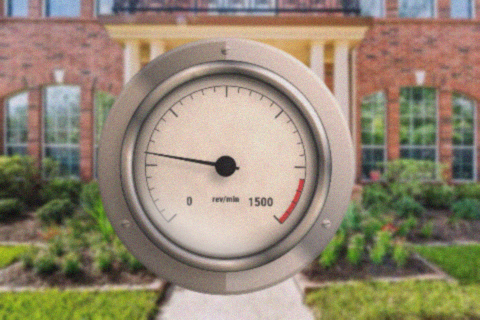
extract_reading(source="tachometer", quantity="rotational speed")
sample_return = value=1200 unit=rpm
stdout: value=300 unit=rpm
